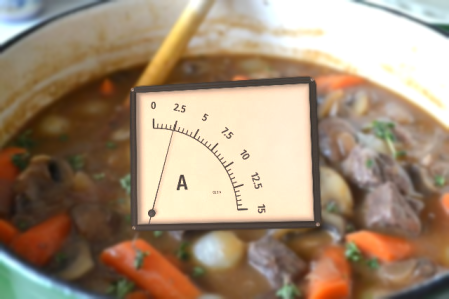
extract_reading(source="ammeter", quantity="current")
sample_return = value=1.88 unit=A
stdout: value=2.5 unit=A
